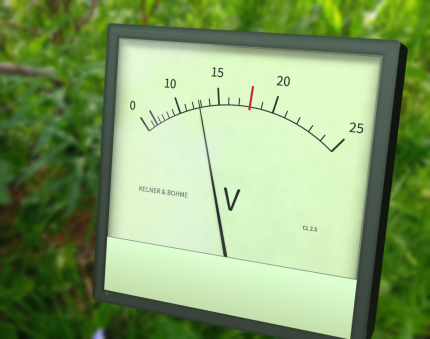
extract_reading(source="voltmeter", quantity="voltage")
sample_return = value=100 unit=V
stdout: value=13 unit=V
